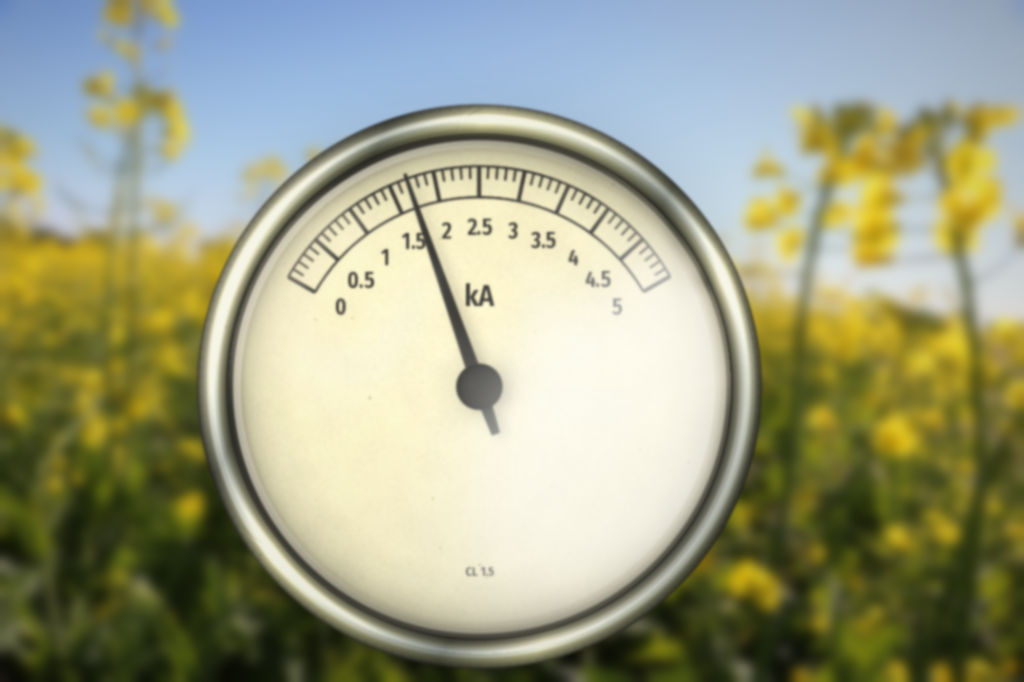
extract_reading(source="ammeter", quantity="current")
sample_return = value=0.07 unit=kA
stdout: value=1.7 unit=kA
